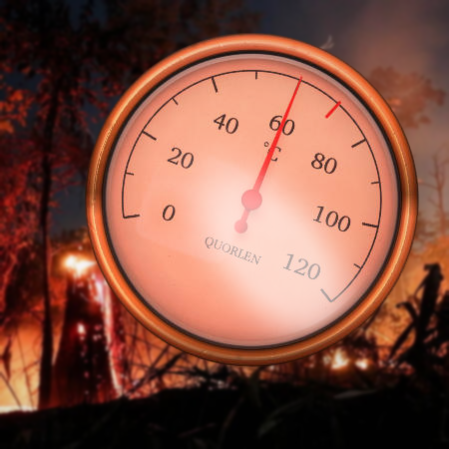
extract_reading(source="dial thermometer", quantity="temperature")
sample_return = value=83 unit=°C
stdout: value=60 unit=°C
